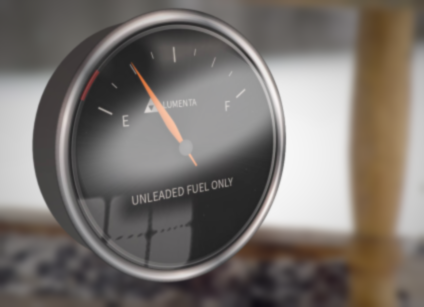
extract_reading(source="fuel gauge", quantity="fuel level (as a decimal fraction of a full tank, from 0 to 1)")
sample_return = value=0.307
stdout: value=0.25
